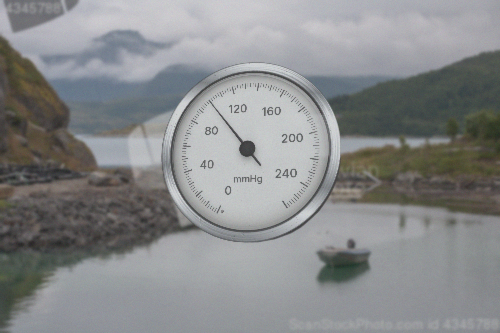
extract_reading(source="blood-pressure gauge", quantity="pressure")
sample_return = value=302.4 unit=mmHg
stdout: value=100 unit=mmHg
